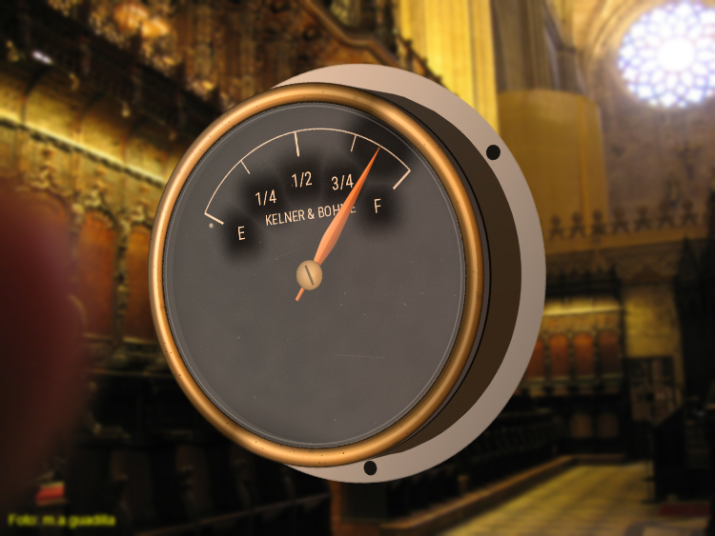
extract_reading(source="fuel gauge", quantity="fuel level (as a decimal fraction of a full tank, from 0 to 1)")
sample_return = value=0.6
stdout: value=0.875
